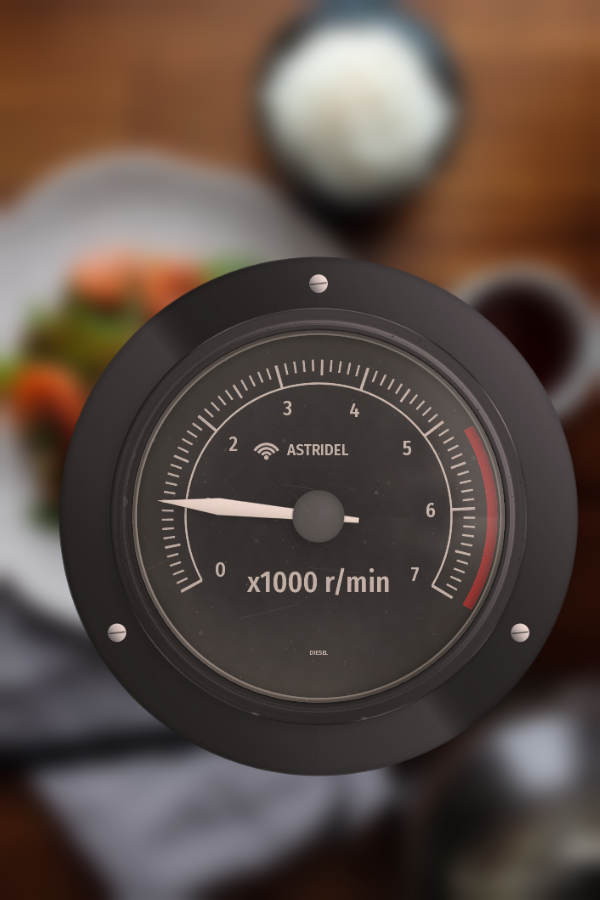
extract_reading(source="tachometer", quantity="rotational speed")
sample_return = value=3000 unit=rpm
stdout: value=1000 unit=rpm
